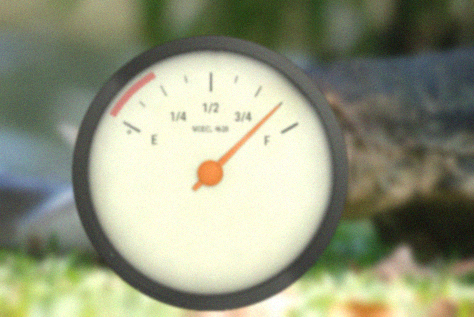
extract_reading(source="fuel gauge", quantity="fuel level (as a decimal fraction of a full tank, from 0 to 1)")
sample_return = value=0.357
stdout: value=0.875
